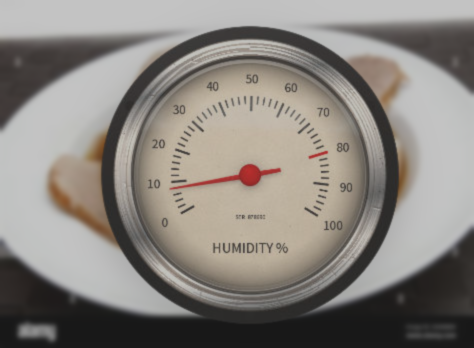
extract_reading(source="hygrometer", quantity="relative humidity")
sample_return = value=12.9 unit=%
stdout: value=8 unit=%
